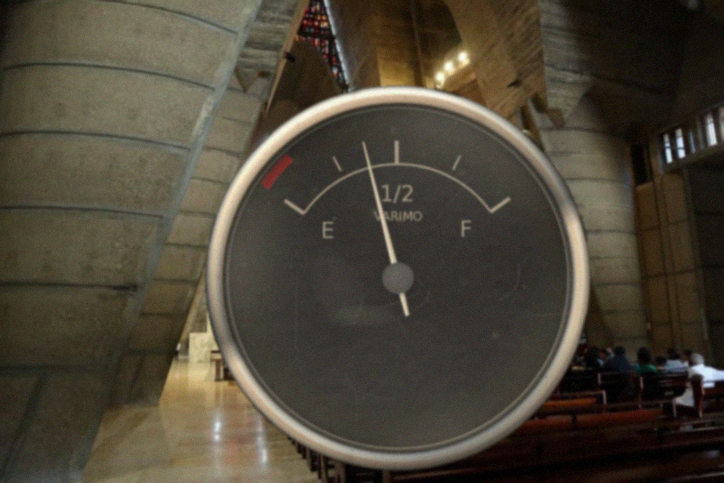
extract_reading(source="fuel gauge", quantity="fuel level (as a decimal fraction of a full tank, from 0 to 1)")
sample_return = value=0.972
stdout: value=0.375
